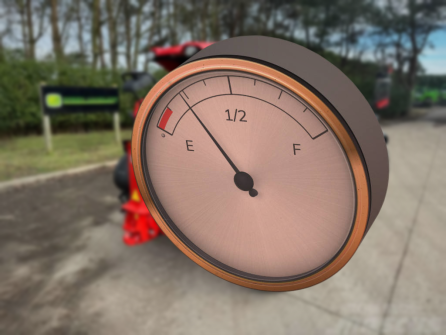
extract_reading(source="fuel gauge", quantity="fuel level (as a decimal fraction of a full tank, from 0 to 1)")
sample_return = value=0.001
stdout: value=0.25
